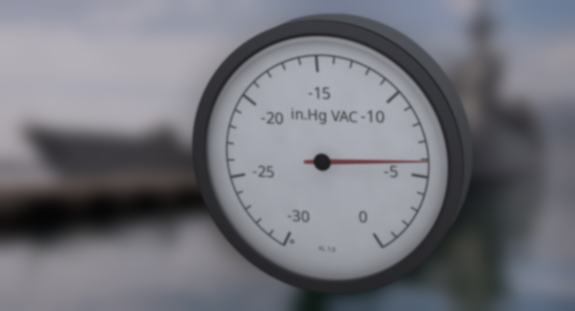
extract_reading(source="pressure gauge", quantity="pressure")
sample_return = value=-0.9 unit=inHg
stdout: value=-6 unit=inHg
